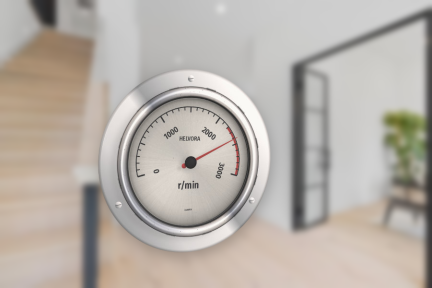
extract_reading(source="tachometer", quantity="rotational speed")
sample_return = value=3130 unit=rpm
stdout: value=2400 unit=rpm
